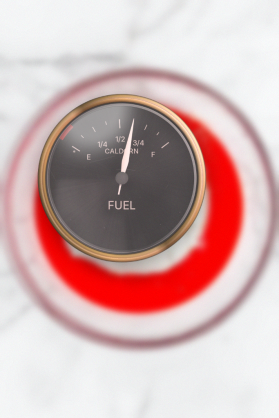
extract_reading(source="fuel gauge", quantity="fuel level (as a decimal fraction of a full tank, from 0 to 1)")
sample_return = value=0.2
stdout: value=0.625
